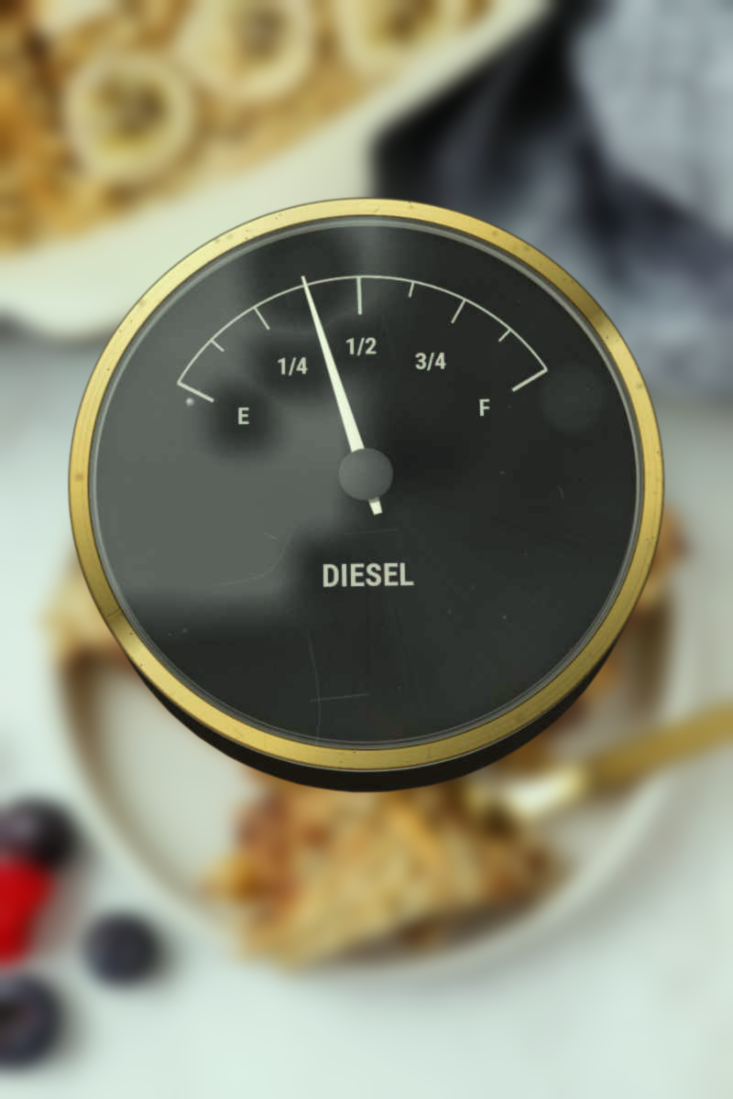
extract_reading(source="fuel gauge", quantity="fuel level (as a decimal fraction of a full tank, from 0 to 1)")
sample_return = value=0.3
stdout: value=0.375
